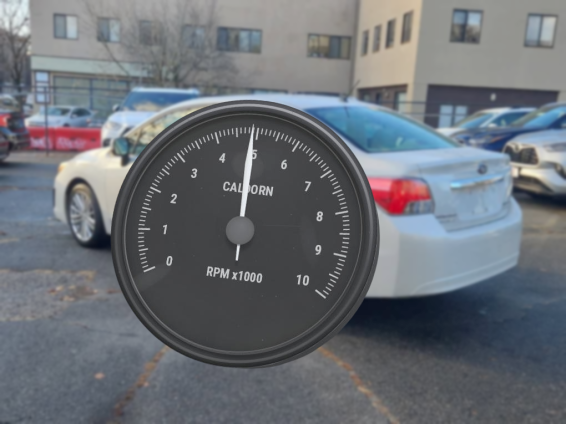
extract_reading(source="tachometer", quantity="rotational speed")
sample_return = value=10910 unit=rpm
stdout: value=4900 unit=rpm
